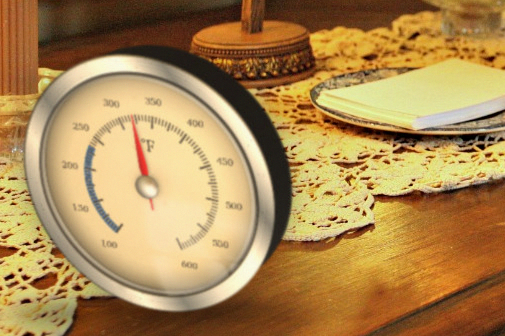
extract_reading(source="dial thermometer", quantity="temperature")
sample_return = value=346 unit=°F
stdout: value=325 unit=°F
